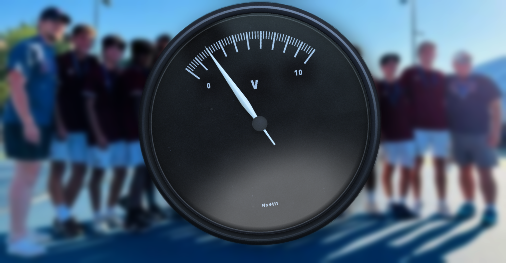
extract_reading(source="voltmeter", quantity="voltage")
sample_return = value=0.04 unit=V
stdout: value=2 unit=V
